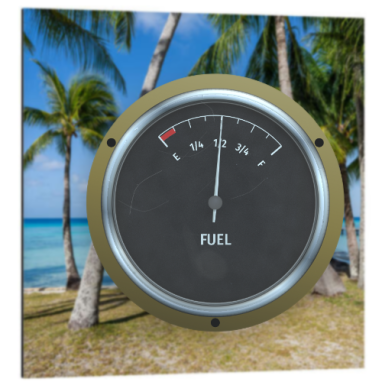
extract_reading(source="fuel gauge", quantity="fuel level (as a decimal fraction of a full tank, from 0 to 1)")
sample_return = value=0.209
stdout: value=0.5
